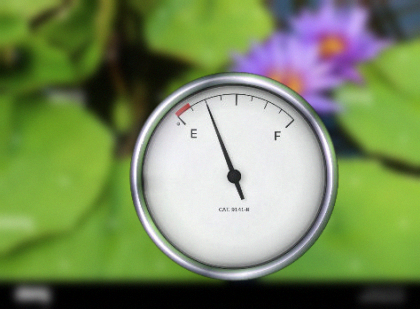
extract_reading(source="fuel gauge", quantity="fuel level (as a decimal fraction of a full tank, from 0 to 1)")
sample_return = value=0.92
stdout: value=0.25
